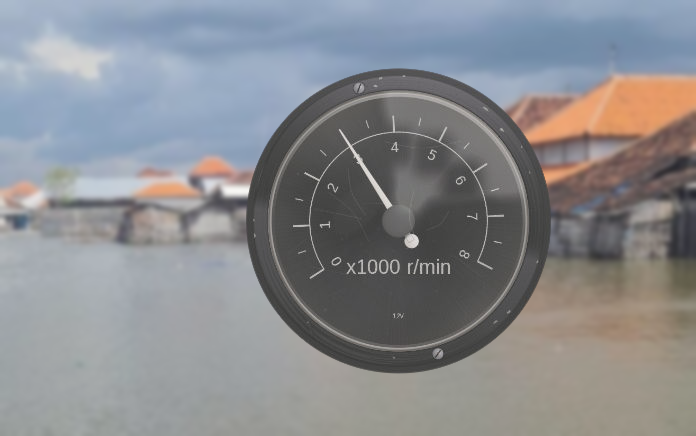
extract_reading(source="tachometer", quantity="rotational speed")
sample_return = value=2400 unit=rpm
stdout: value=3000 unit=rpm
